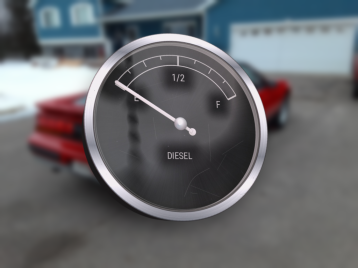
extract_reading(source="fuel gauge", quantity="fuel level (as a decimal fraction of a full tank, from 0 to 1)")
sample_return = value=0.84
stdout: value=0
